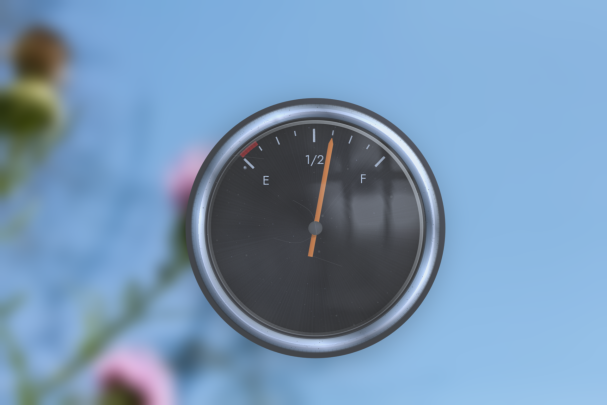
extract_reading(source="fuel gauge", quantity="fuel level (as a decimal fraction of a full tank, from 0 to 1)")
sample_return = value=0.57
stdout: value=0.625
